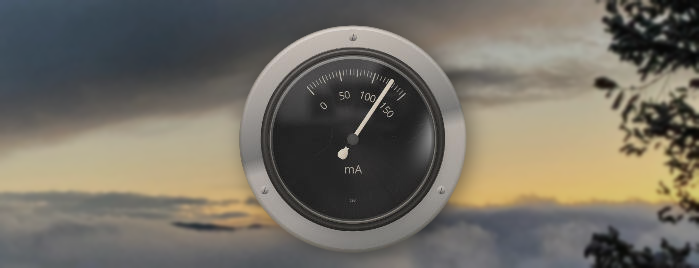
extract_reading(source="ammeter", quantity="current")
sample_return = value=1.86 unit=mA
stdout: value=125 unit=mA
